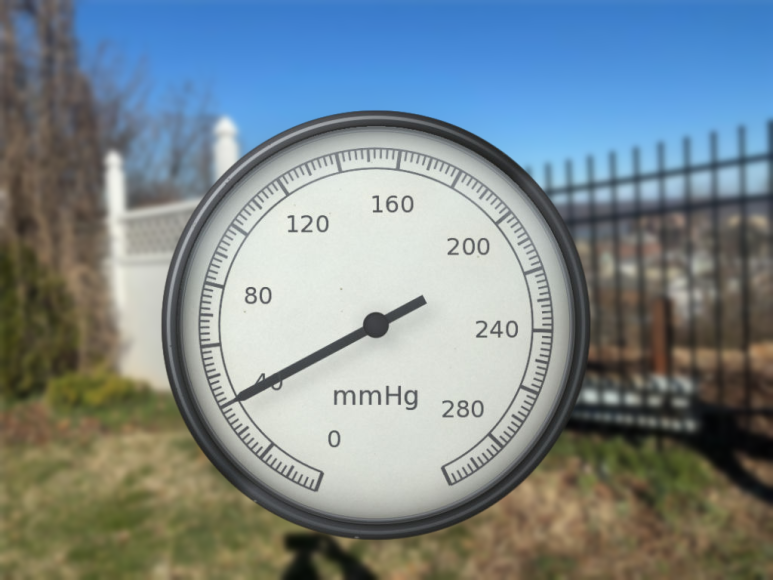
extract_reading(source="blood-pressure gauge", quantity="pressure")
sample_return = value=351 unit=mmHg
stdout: value=40 unit=mmHg
